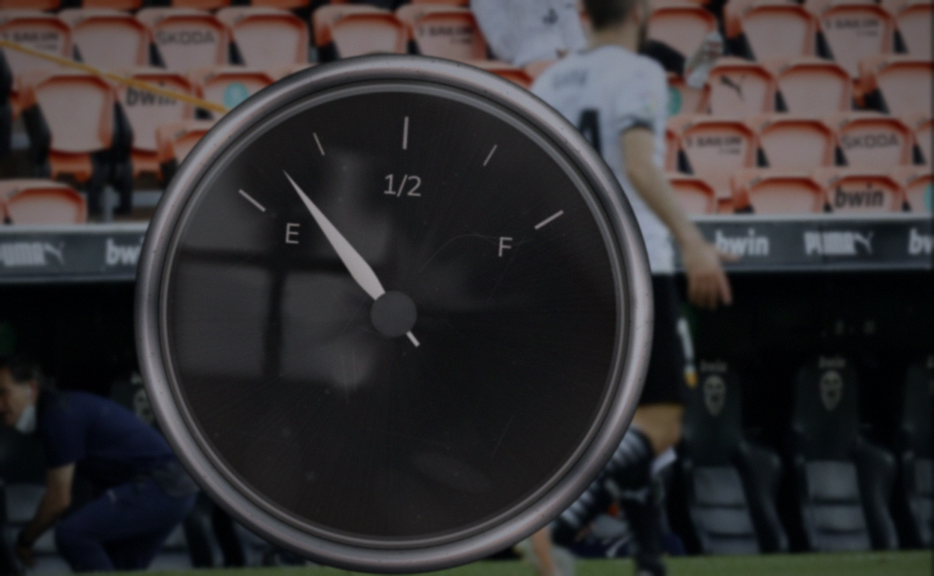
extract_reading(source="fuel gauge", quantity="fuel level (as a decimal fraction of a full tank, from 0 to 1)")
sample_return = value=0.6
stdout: value=0.125
